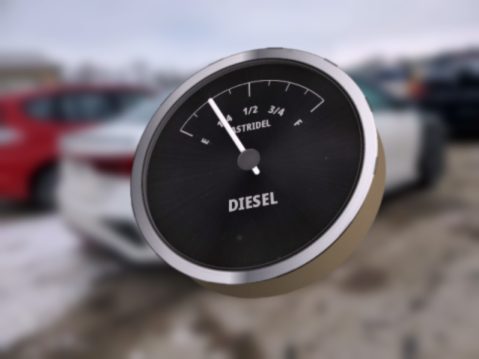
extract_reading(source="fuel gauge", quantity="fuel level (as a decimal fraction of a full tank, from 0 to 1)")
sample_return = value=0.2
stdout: value=0.25
